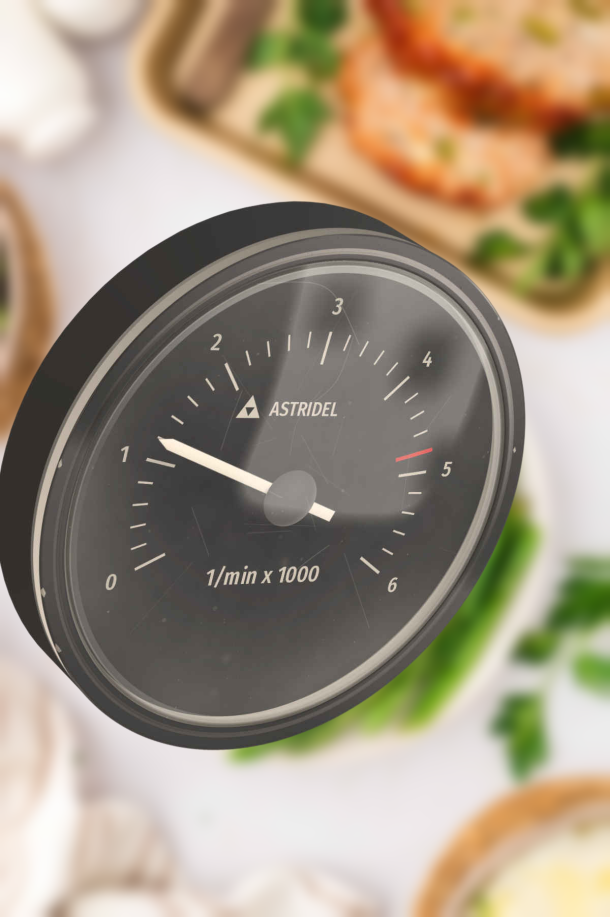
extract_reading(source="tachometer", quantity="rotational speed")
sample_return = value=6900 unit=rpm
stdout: value=1200 unit=rpm
